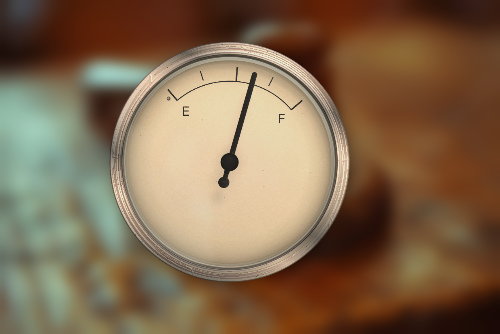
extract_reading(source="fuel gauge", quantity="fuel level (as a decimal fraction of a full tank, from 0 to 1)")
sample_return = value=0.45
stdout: value=0.625
